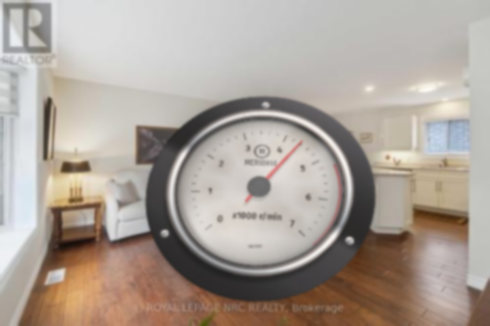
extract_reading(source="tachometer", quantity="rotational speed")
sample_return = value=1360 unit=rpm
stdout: value=4400 unit=rpm
